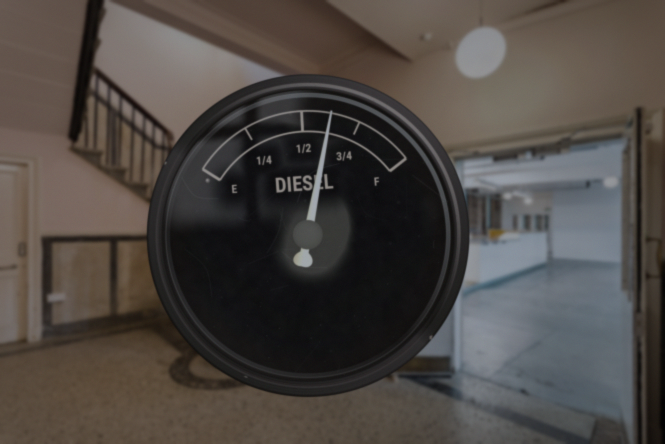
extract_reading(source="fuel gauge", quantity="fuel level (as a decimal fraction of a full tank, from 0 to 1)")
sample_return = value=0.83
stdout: value=0.625
